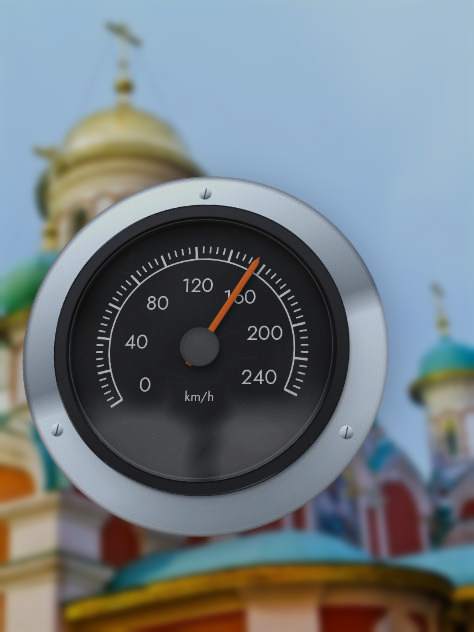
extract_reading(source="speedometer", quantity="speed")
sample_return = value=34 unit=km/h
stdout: value=156 unit=km/h
